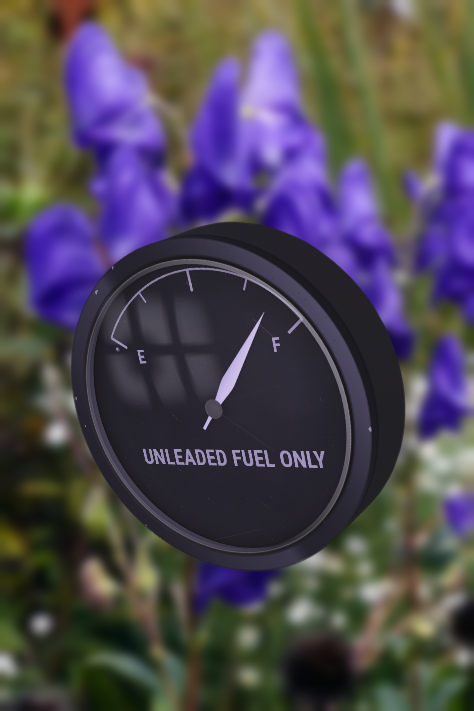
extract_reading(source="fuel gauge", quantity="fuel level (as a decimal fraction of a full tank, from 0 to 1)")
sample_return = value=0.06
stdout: value=0.875
